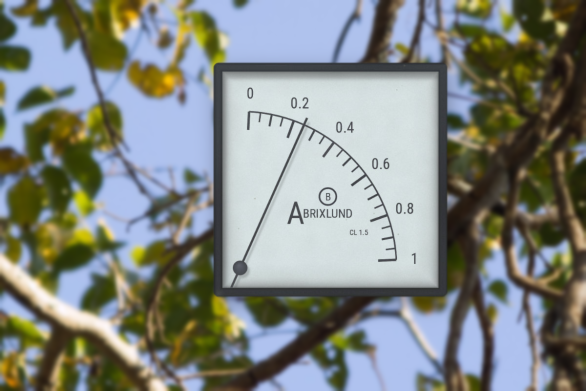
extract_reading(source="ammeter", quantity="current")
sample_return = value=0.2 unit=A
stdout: value=0.25 unit=A
